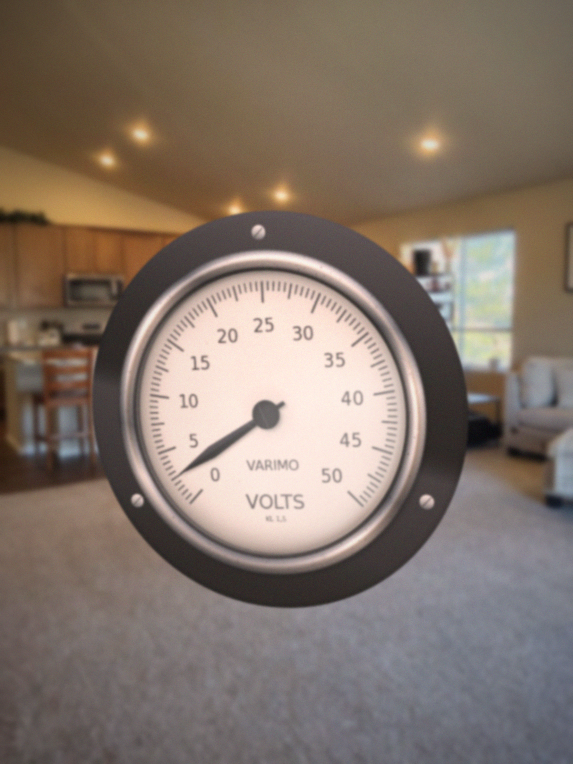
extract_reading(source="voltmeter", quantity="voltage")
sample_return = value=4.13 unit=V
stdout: value=2.5 unit=V
